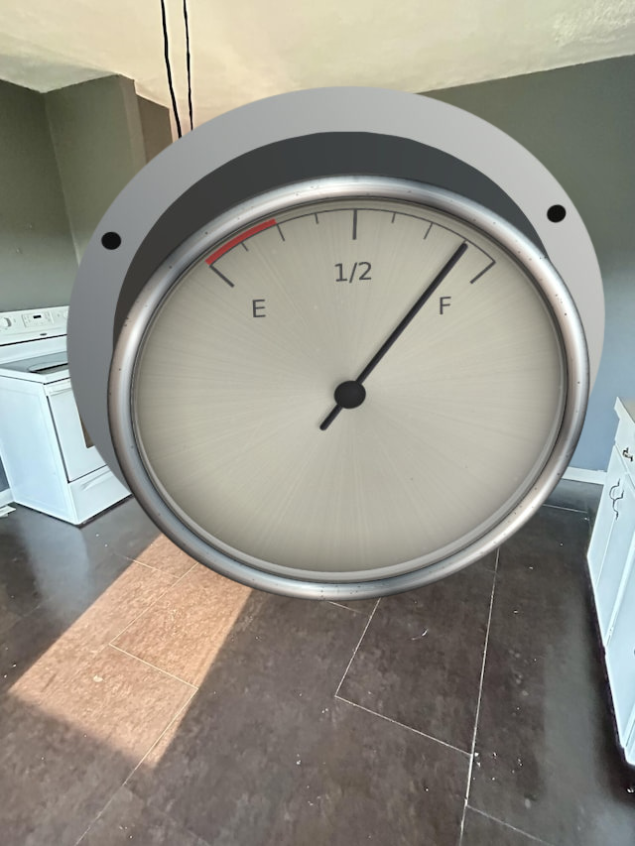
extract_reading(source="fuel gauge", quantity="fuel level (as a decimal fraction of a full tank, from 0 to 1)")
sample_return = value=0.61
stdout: value=0.875
